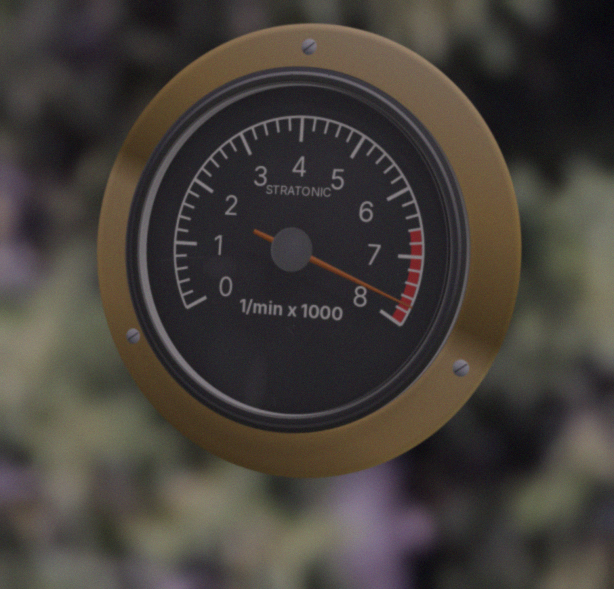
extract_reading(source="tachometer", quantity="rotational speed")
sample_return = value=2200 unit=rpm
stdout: value=7700 unit=rpm
